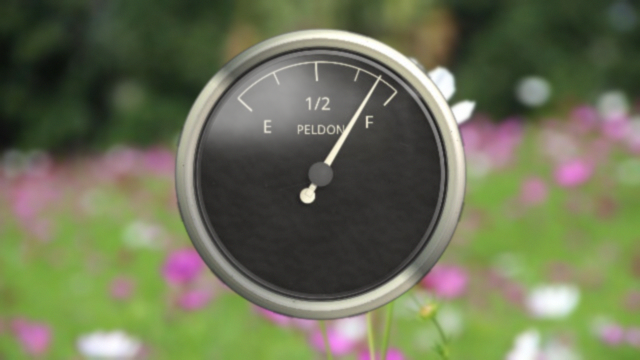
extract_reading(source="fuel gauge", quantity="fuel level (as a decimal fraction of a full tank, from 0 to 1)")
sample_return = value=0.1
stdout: value=0.875
